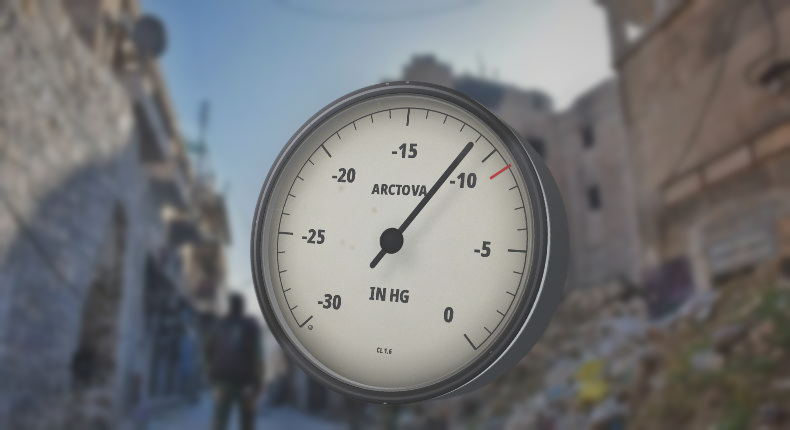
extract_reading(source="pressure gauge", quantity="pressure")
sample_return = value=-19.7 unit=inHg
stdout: value=-11 unit=inHg
